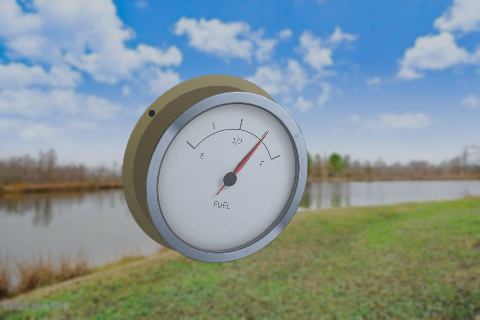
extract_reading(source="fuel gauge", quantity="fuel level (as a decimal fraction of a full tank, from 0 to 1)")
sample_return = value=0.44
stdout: value=0.75
